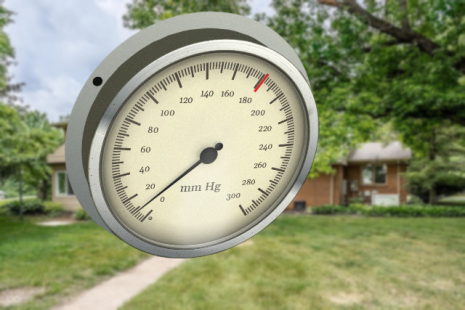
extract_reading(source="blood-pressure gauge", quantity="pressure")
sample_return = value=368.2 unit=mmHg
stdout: value=10 unit=mmHg
